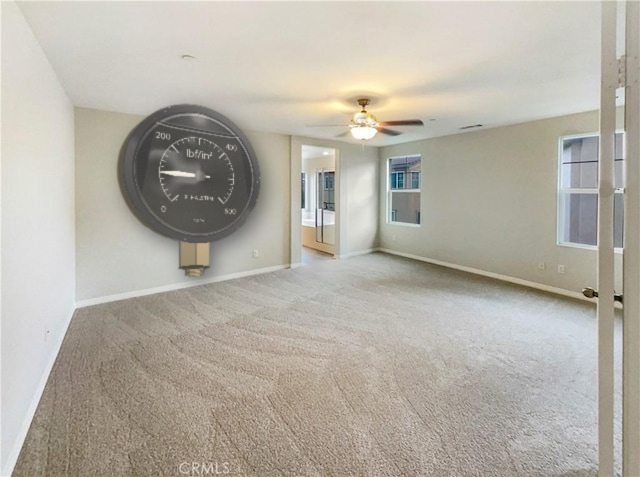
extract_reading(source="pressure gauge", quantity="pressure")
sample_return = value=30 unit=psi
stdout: value=100 unit=psi
